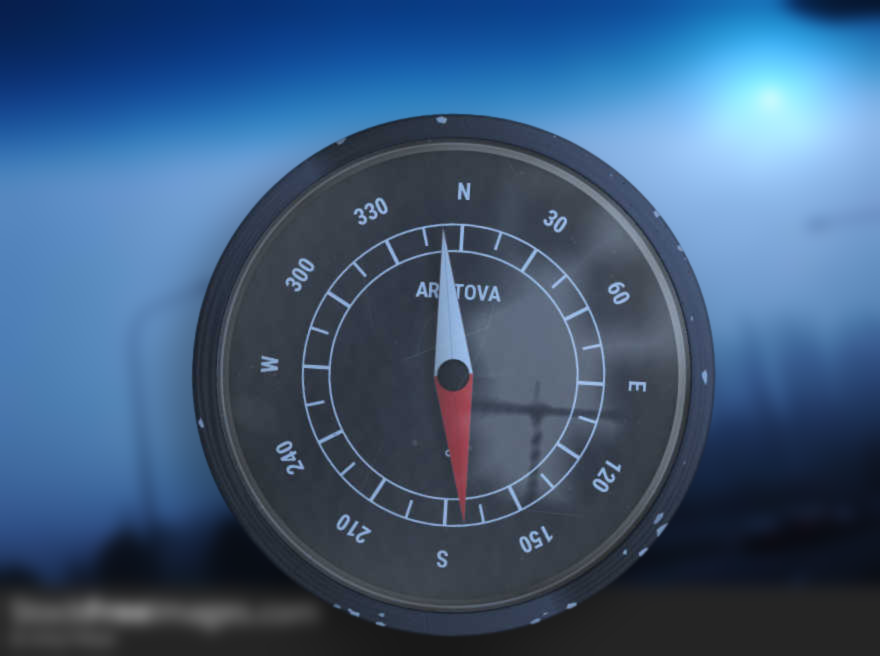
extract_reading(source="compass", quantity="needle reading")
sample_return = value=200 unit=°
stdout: value=172.5 unit=°
